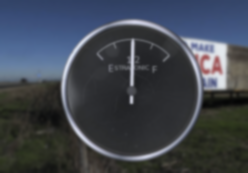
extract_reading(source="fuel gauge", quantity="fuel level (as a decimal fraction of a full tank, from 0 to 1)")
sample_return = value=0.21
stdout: value=0.5
